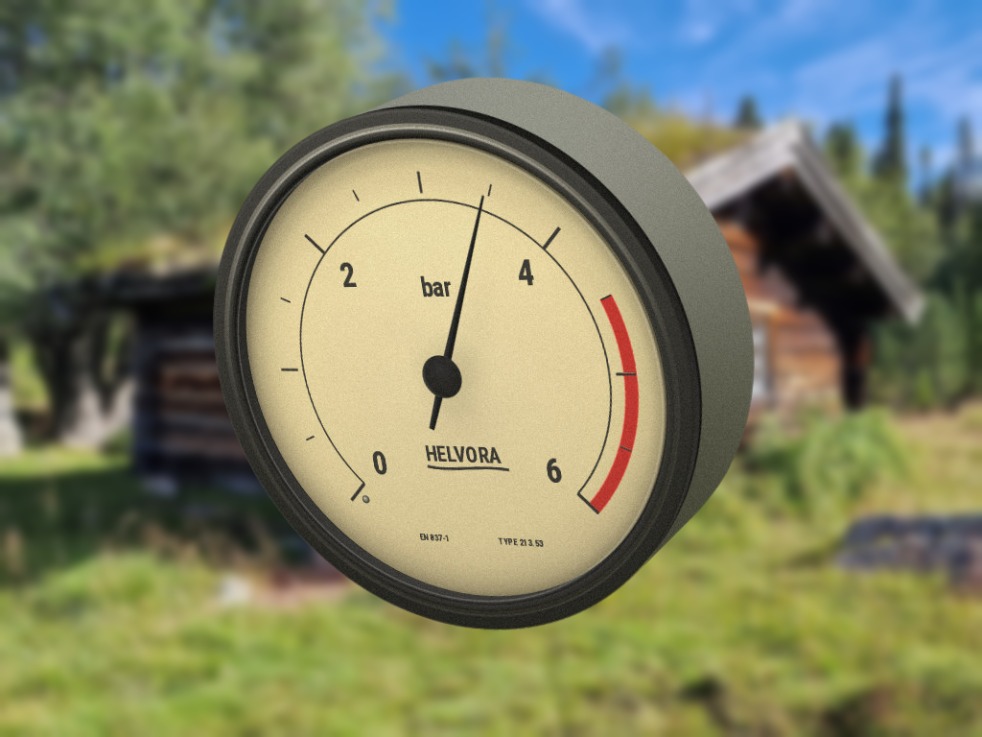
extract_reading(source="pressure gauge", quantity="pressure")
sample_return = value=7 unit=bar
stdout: value=3.5 unit=bar
